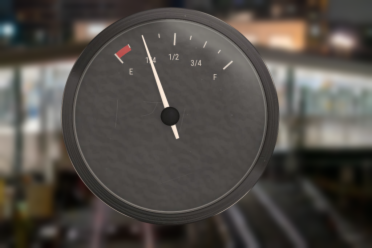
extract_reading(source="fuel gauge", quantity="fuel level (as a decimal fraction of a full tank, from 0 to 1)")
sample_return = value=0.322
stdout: value=0.25
